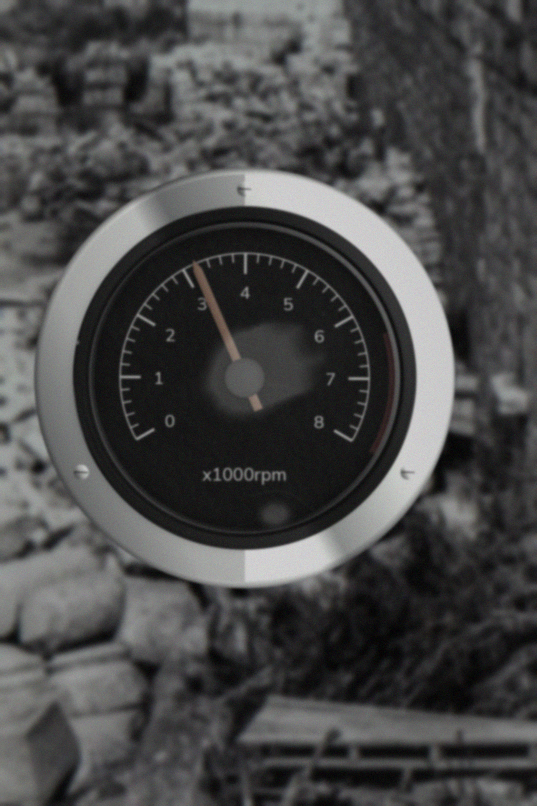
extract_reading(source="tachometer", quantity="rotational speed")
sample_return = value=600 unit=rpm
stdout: value=3200 unit=rpm
